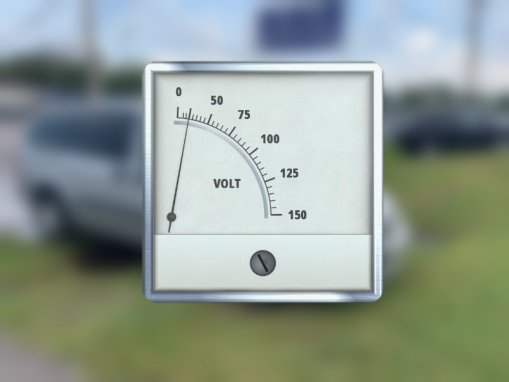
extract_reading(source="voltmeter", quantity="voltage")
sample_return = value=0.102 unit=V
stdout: value=25 unit=V
